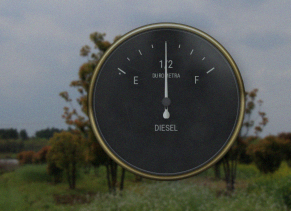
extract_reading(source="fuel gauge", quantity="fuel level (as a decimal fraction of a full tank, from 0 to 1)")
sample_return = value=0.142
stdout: value=0.5
